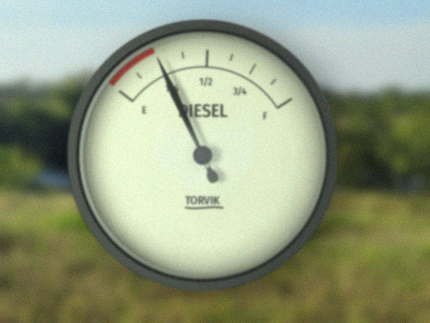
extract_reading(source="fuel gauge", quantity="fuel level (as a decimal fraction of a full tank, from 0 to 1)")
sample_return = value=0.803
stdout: value=0.25
